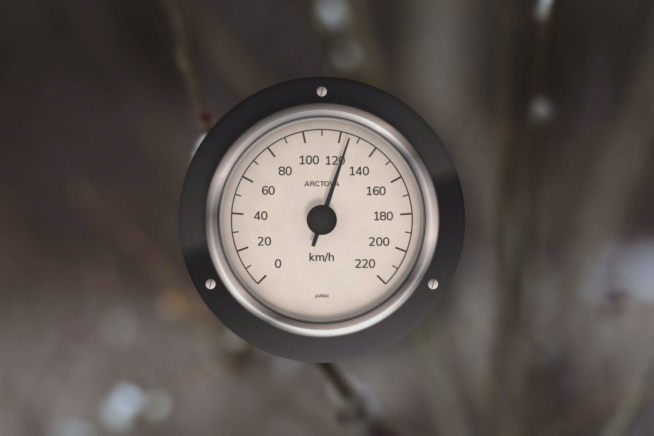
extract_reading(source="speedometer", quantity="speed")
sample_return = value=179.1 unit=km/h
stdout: value=125 unit=km/h
